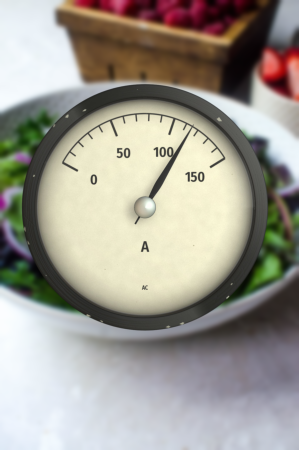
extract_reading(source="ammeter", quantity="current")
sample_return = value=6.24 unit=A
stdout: value=115 unit=A
